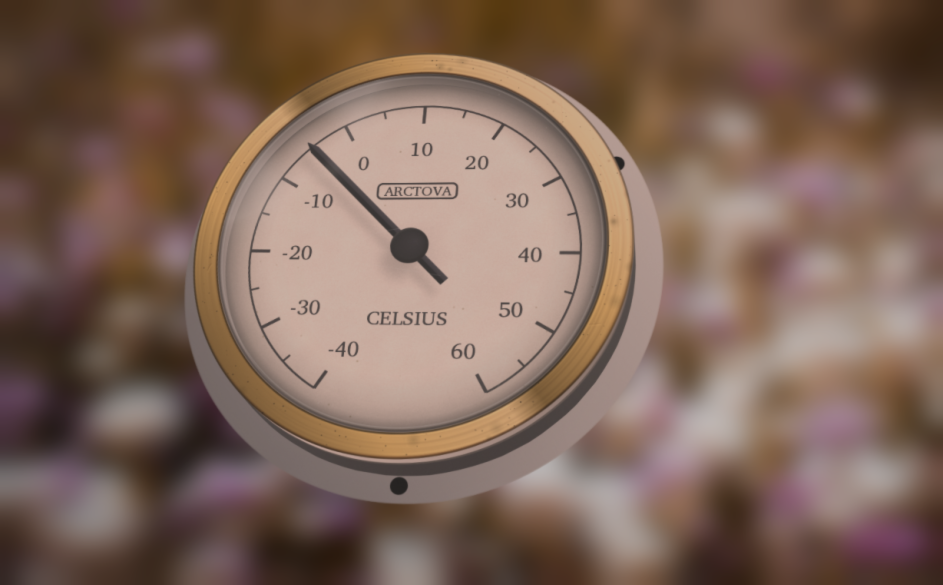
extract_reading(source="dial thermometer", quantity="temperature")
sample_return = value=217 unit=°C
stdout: value=-5 unit=°C
